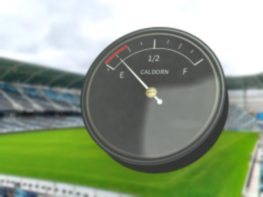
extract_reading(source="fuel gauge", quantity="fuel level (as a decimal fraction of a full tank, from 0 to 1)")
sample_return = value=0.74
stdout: value=0.125
